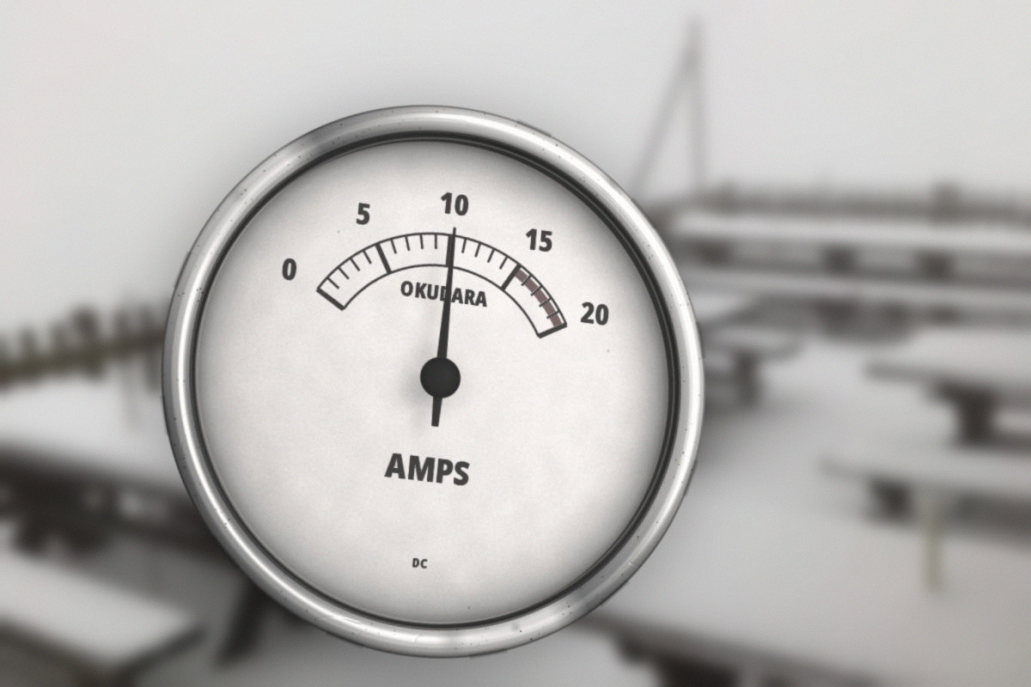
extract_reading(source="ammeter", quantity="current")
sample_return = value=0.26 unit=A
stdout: value=10 unit=A
